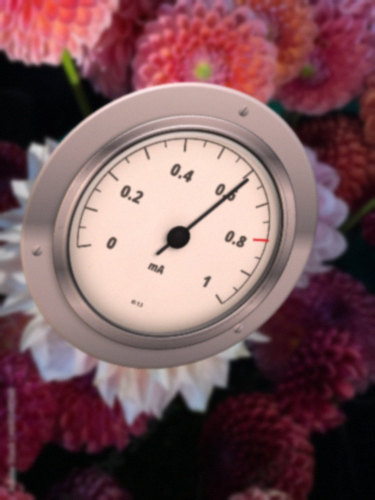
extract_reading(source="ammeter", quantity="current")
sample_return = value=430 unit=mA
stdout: value=0.6 unit=mA
